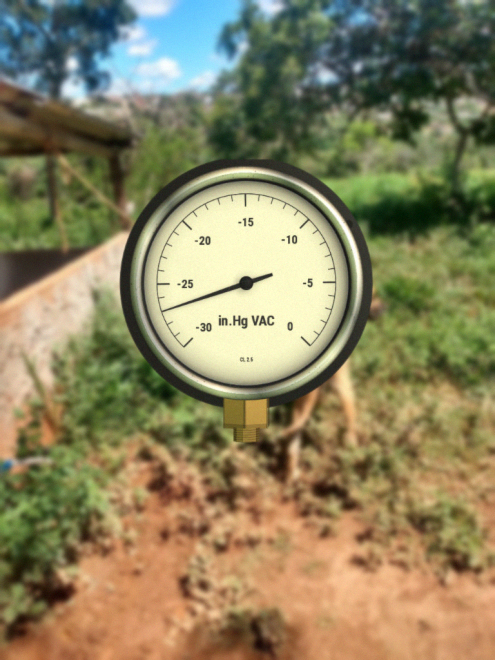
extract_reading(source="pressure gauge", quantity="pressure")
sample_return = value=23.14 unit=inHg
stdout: value=-27 unit=inHg
